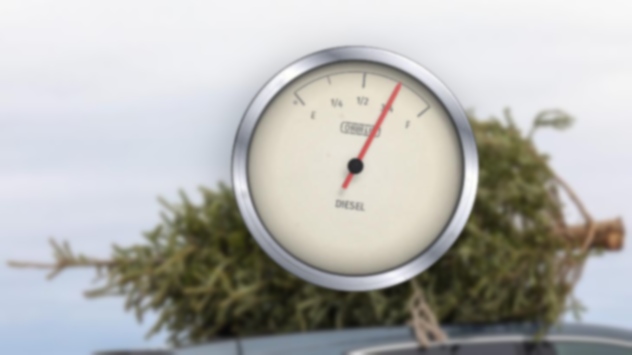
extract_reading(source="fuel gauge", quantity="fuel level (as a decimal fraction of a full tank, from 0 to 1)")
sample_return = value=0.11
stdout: value=0.75
